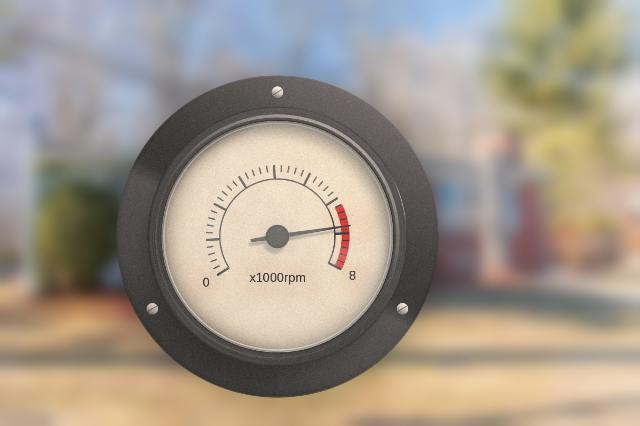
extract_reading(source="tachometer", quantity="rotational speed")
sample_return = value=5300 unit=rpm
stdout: value=6800 unit=rpm
